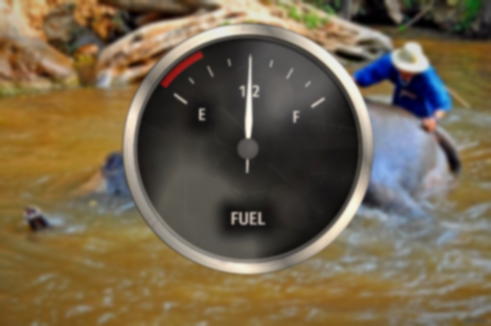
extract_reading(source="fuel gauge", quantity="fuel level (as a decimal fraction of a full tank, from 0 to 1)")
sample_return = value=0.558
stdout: value=0.5
